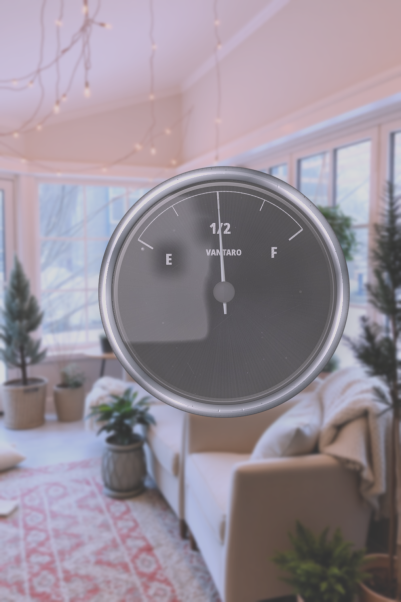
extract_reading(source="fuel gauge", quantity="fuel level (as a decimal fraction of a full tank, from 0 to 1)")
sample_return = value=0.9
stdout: value=0.5
